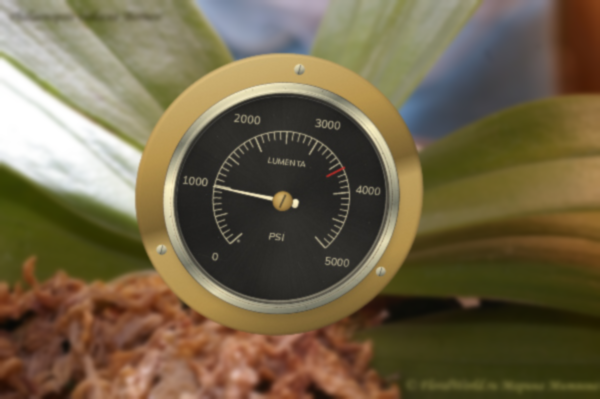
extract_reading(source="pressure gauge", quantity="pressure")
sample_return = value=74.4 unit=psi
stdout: value=1000 unit=psi
